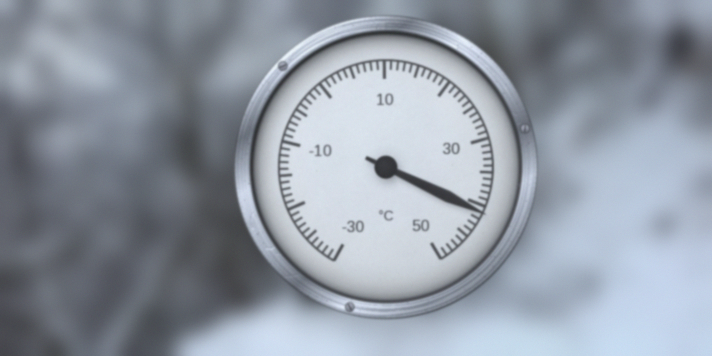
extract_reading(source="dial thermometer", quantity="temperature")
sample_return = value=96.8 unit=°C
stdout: value=41 unit=°C
